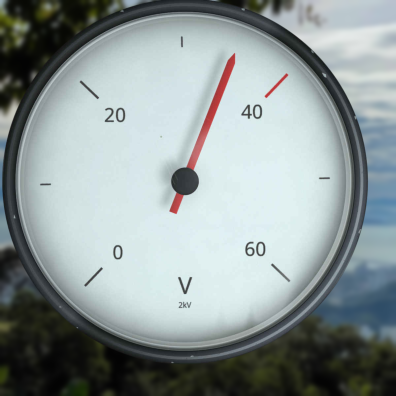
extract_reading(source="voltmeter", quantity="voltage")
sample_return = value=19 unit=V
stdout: value=35 unit=V
